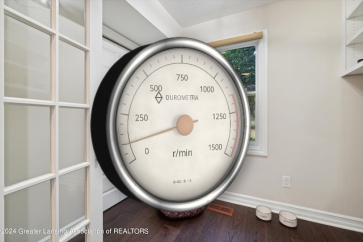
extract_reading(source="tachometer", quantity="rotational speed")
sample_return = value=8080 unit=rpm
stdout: value=100 unit=rpm
